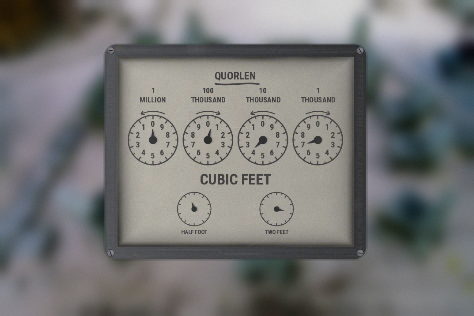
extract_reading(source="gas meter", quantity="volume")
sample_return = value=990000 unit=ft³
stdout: value=3700 unit=ft³
